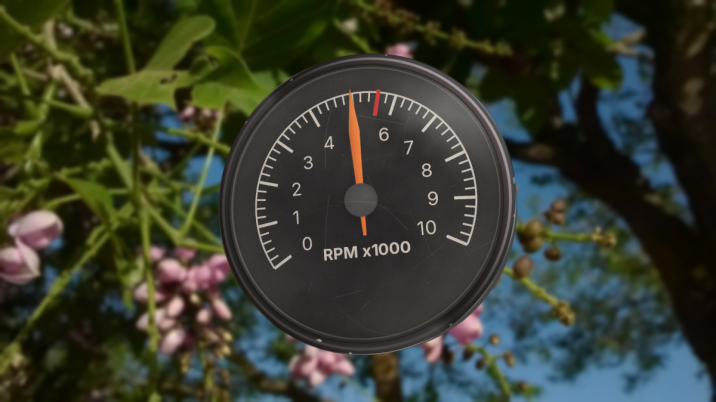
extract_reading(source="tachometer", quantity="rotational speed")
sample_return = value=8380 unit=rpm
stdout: value=5000 unit=rpm
